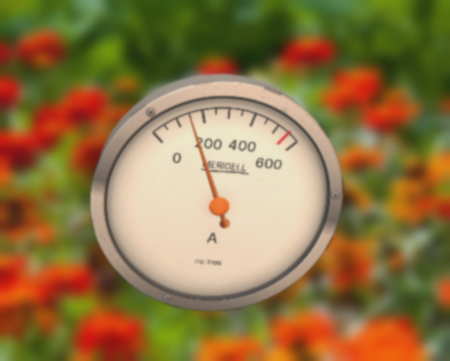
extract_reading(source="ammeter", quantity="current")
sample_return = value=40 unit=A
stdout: value=150 unit=A
